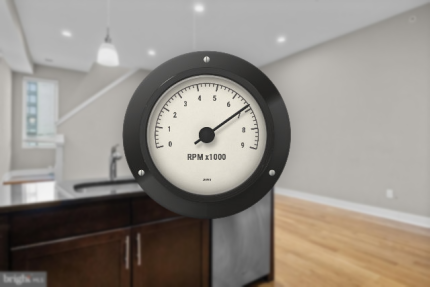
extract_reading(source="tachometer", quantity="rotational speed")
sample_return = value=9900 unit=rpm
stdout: value=6800 unit=rpm
